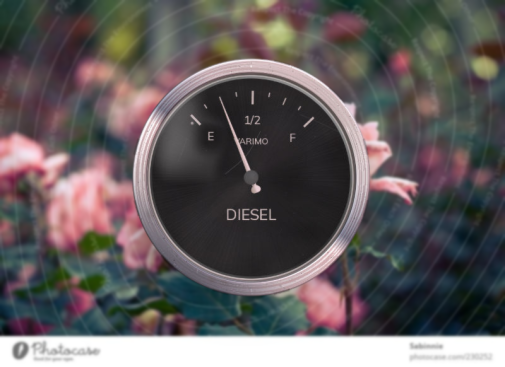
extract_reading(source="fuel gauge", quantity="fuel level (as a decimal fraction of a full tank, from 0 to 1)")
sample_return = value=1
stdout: value=0.25
